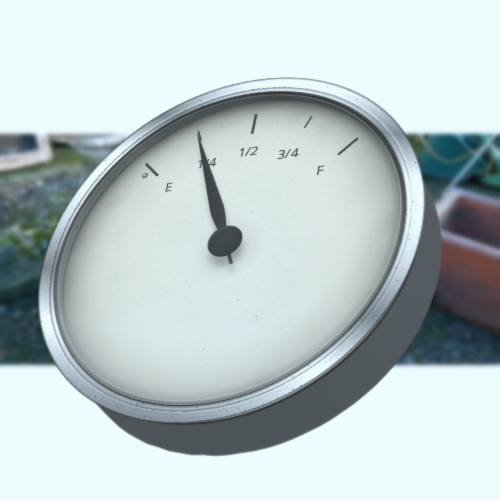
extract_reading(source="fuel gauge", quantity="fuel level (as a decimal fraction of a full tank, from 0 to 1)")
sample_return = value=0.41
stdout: value=0.25
